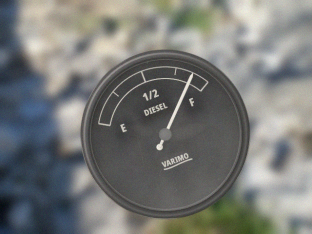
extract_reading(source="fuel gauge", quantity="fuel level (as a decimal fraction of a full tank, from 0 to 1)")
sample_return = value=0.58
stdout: value=0.875
